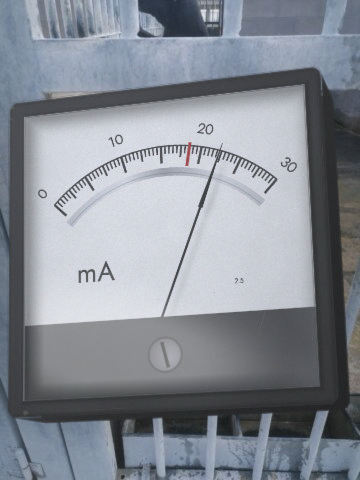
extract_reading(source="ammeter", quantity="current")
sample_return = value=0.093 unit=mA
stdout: value=22.5 unit=mA
